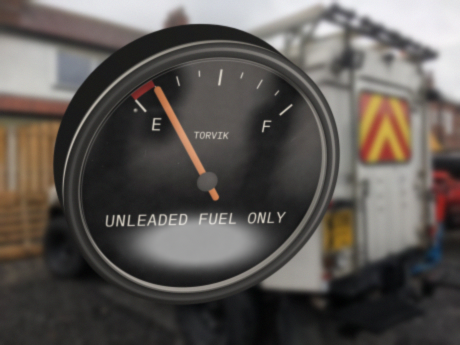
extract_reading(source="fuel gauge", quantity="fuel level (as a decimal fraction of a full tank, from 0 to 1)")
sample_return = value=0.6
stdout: value=0.125
